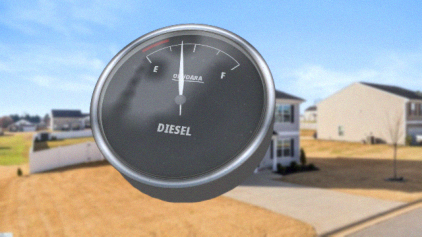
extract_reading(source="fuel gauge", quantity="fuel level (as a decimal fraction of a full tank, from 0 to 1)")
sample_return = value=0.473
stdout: value=0.375
